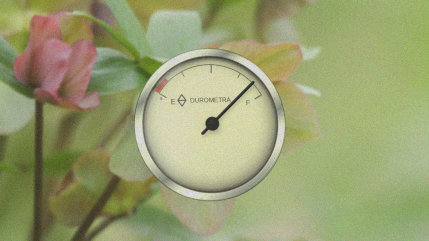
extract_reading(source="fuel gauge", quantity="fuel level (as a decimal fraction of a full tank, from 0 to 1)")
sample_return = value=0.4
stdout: value=0.875
